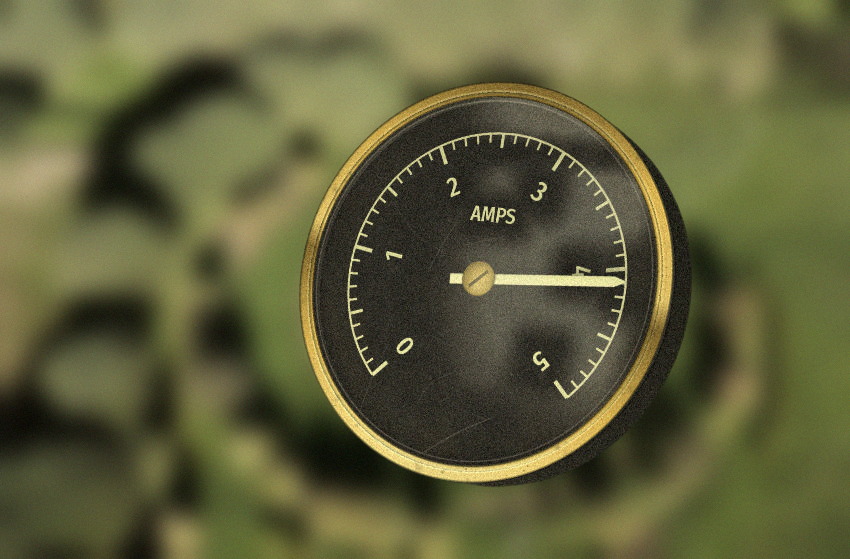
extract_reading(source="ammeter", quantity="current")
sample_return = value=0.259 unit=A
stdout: value=4.1 unit=A
